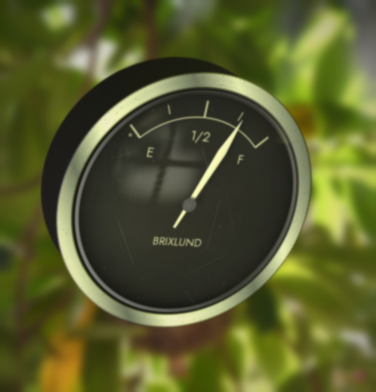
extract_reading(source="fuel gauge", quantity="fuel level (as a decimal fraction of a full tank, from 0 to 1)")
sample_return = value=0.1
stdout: value=0.75
